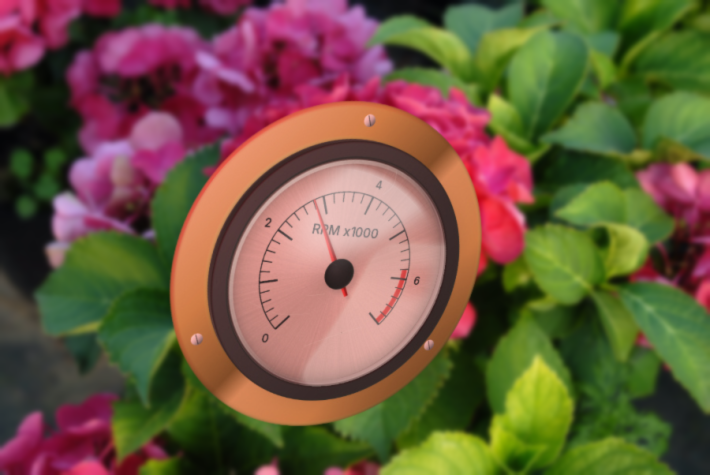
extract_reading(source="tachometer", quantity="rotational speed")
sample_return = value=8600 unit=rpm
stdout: value=2800 unit=rpm
